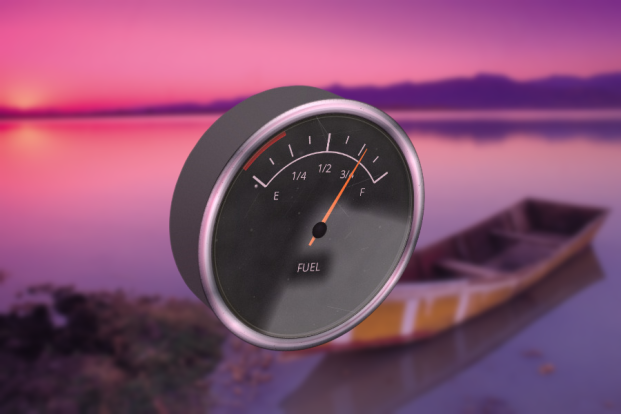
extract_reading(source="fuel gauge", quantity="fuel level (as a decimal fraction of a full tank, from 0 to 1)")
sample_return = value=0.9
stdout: value=0.75
